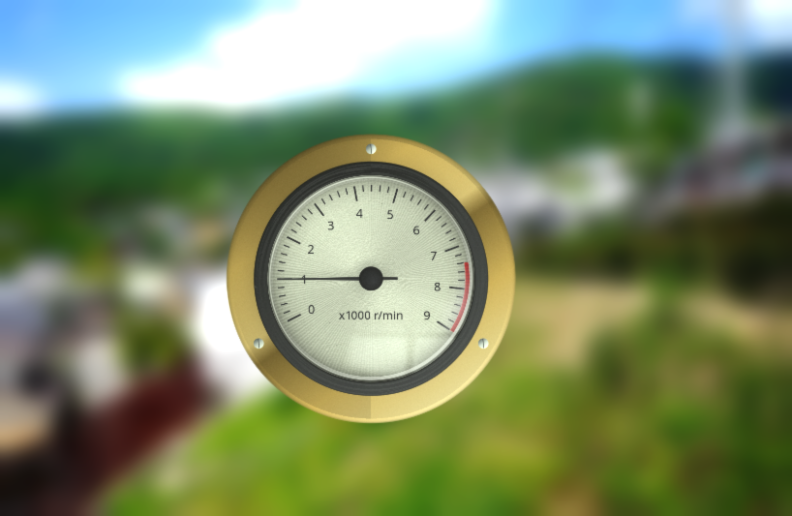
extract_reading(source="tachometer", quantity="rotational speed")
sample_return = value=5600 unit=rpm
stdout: value=1000 unit=rpm
